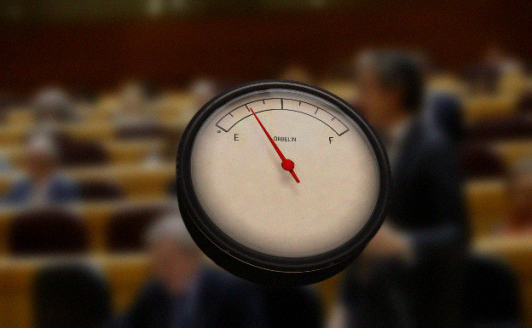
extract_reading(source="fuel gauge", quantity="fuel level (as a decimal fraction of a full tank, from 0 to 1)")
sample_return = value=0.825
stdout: value=0.25
